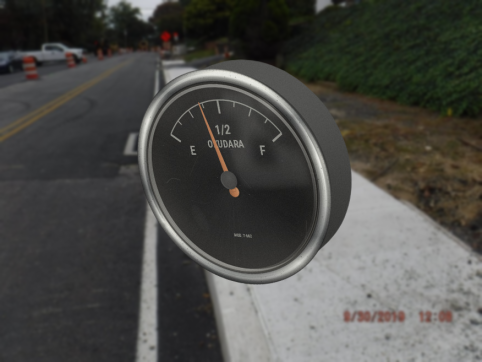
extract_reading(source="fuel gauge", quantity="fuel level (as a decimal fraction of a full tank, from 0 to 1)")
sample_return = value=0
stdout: value=0.375
